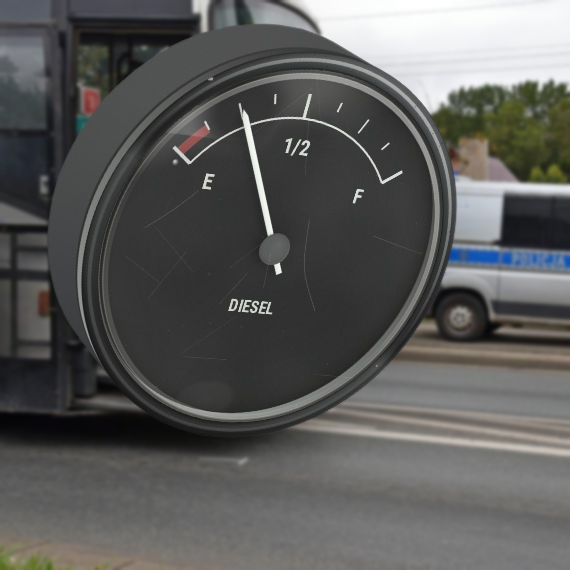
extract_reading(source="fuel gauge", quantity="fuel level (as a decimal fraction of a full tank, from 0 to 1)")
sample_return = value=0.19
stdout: value=0.25
